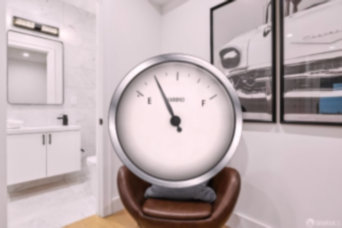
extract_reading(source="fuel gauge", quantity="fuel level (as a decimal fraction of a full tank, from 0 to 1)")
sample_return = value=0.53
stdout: value=0.25
